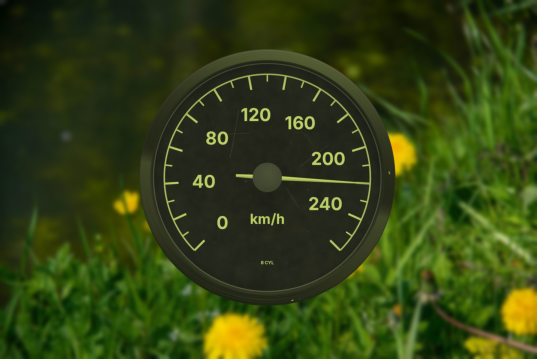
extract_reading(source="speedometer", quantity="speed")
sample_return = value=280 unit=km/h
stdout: value=220 unit=km/h
